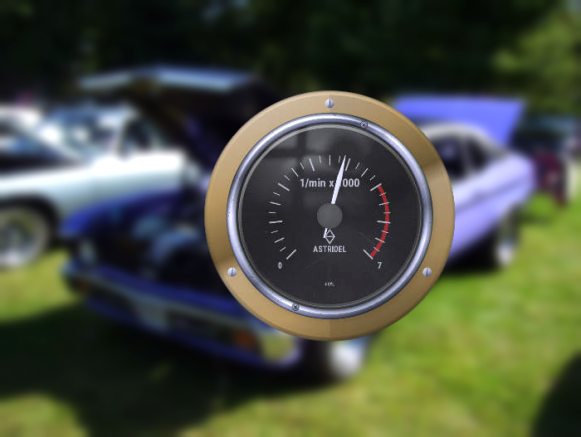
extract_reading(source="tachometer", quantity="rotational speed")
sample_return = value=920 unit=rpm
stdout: value=3875 unit=rpm
